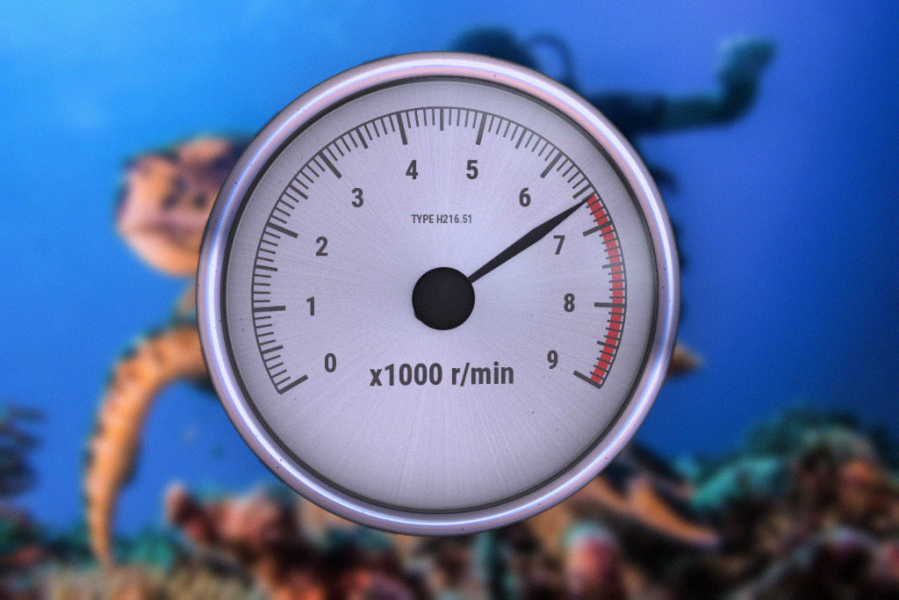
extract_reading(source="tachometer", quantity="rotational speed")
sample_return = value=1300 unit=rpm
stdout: value=6600 unit=rpm
